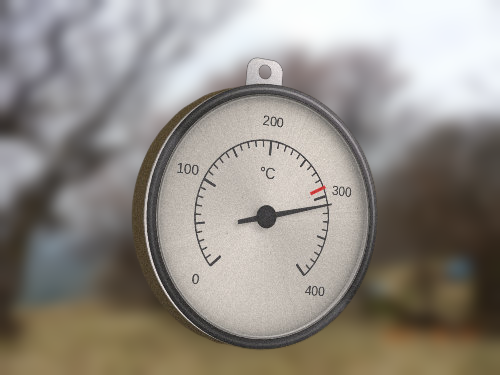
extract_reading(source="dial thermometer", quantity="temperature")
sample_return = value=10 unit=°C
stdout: value=310 unit=°C
